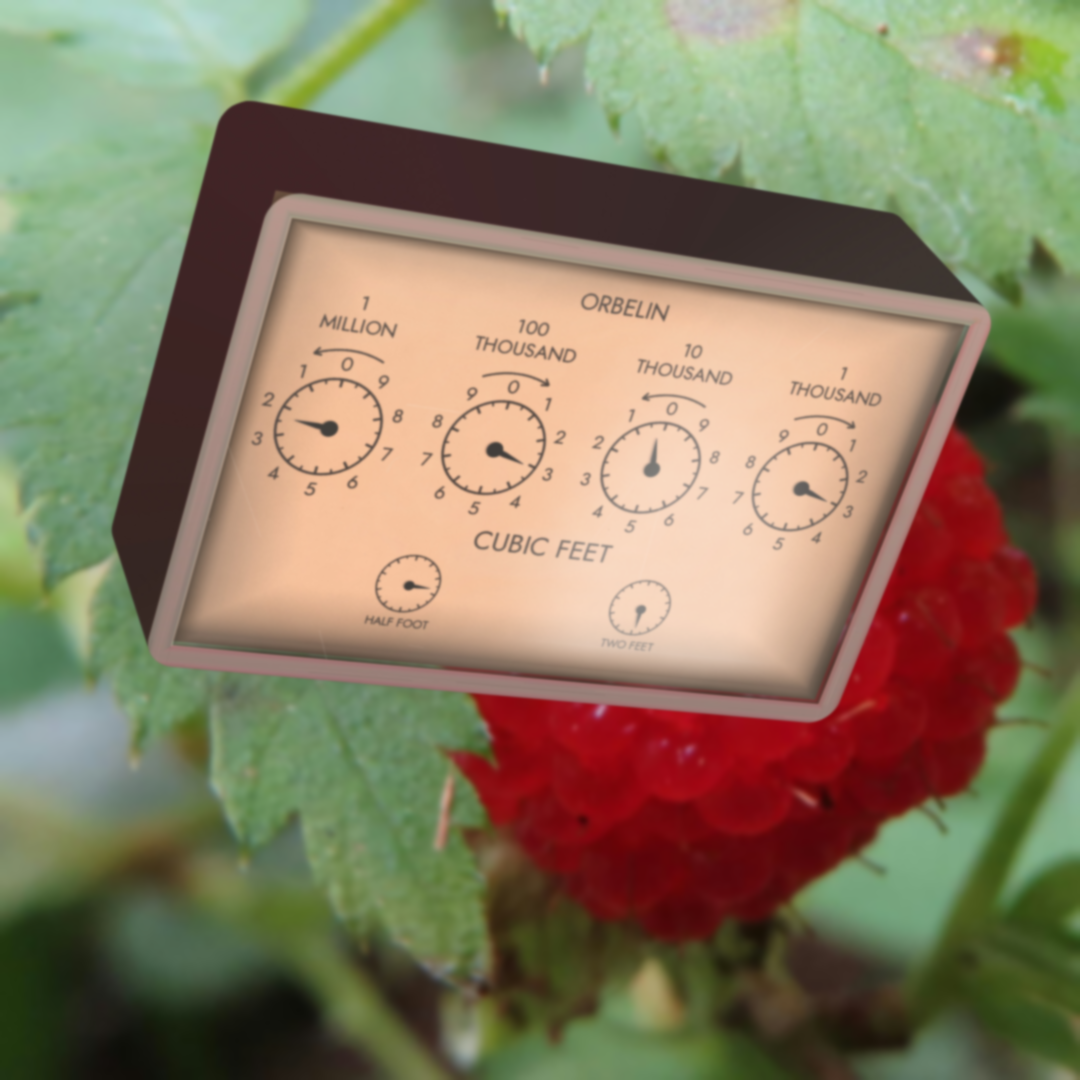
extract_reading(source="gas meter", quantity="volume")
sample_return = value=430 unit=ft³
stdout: value=230300 unit=ft³
